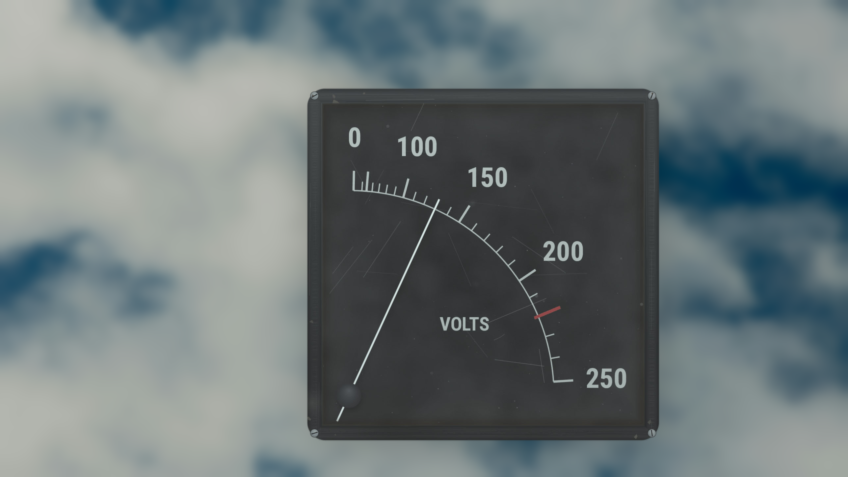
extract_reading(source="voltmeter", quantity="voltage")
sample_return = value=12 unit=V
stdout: value=130 unit=V
